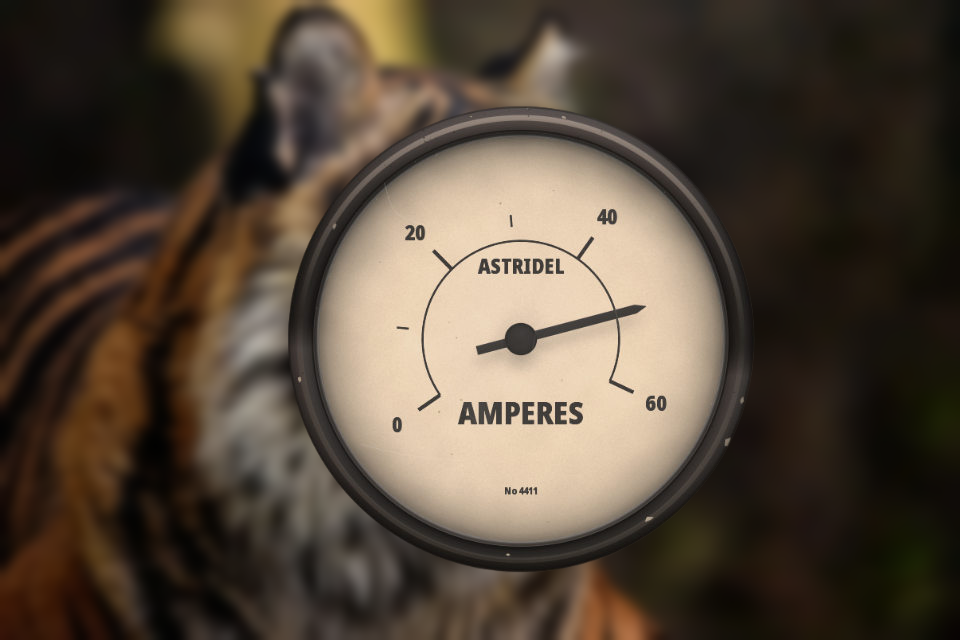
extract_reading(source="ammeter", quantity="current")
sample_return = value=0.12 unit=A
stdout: value=50 unit=A
